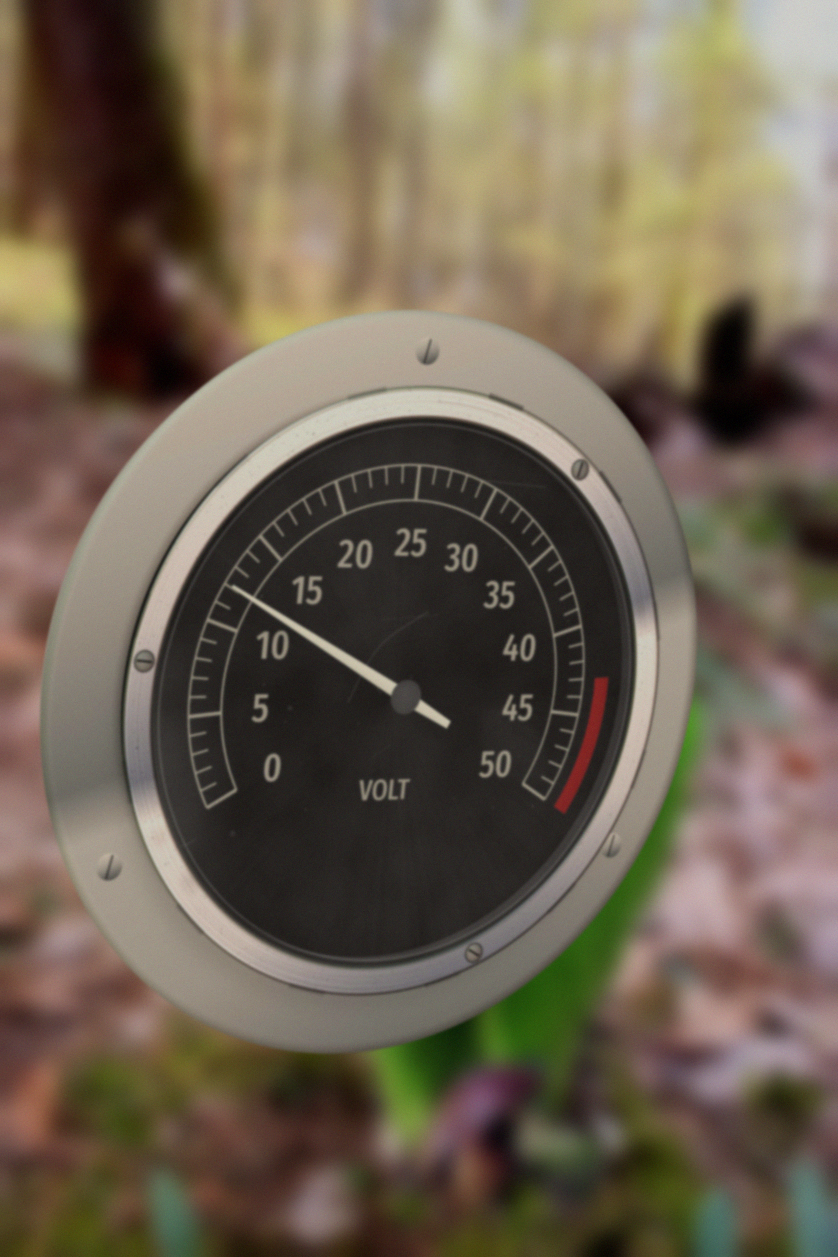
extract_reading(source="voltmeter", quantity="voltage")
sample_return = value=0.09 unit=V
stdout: value=12 unit=V
